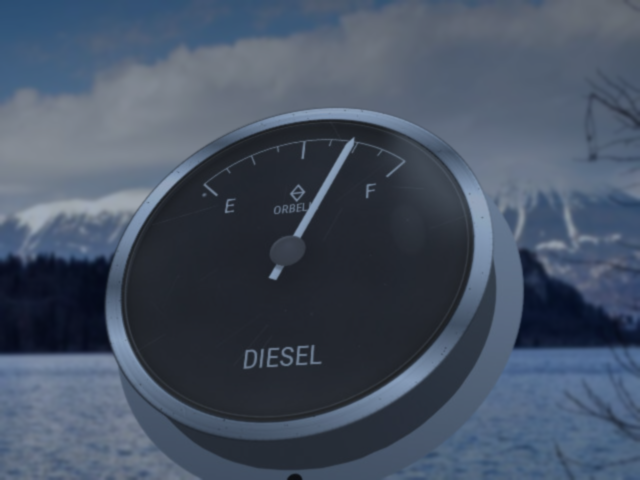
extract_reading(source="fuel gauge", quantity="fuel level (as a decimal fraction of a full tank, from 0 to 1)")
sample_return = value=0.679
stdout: value=0.75
